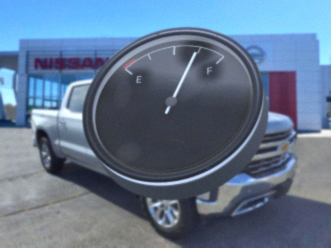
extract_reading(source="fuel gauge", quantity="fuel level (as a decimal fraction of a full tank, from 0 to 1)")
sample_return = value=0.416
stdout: value=0.75
